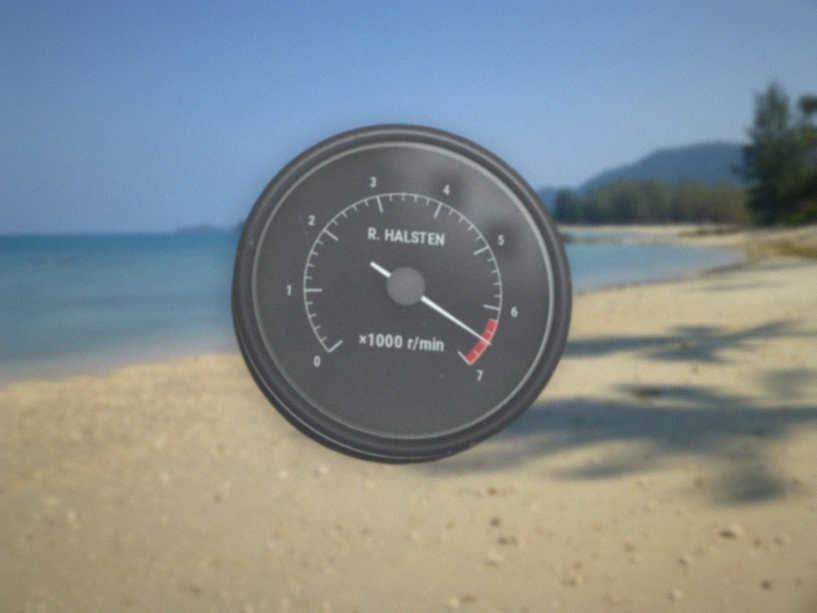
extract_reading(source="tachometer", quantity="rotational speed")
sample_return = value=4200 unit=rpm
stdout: value=6600 unit=rpm
